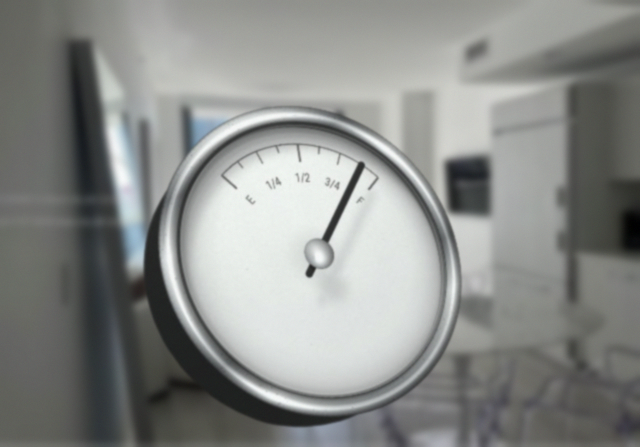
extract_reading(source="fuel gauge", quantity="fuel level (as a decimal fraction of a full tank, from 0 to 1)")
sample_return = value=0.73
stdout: value=0.875
